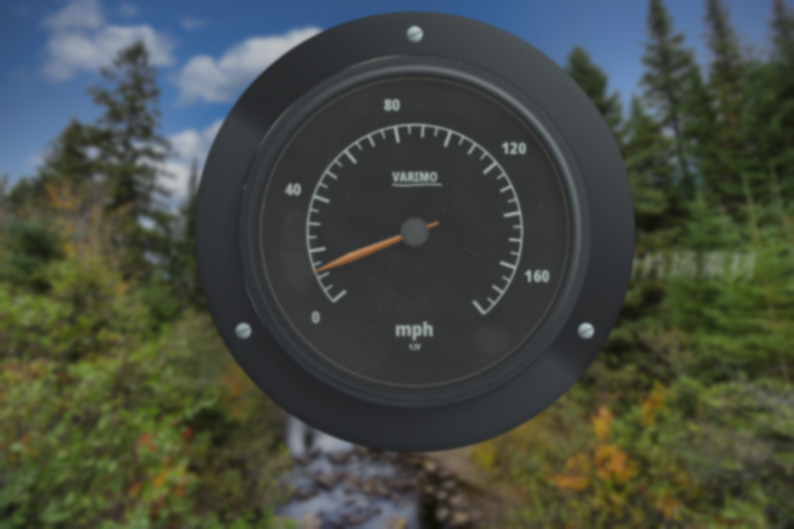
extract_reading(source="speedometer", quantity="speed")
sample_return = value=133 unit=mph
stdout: value=12.5 unit=mph
